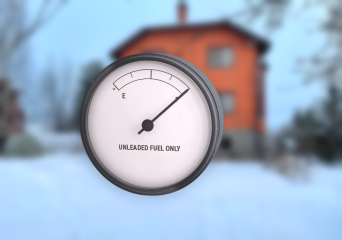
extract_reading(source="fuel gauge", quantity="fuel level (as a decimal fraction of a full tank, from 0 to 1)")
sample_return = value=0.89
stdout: value=1
